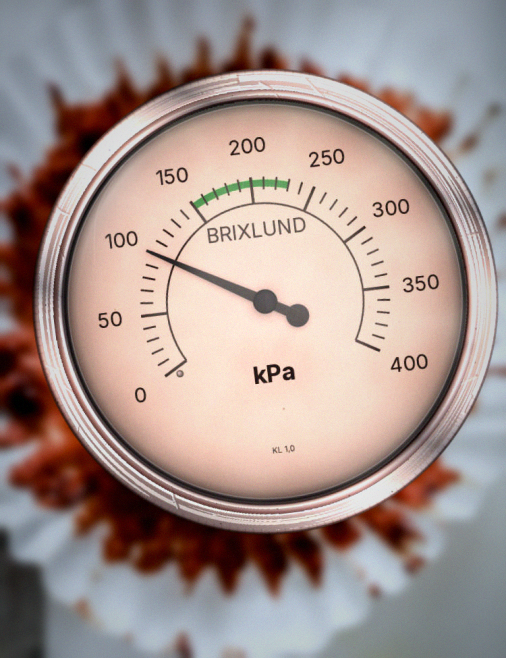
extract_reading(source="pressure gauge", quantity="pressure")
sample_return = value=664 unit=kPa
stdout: value=100 unit=kPa
